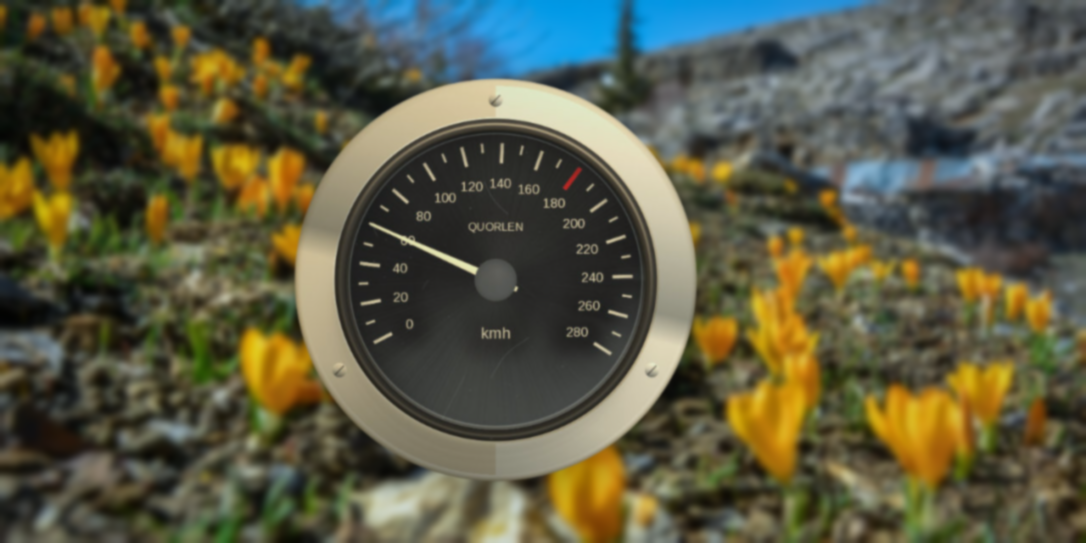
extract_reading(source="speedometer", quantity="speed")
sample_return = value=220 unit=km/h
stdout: value=60 unit=km/h
